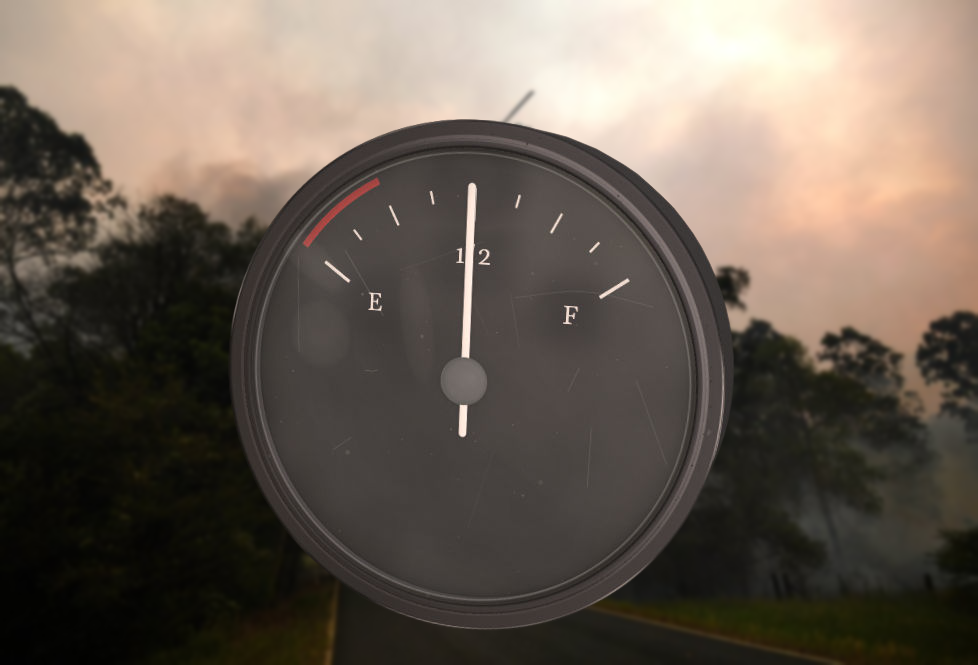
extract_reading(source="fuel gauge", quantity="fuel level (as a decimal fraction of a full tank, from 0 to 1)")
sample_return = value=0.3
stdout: value=0.5
